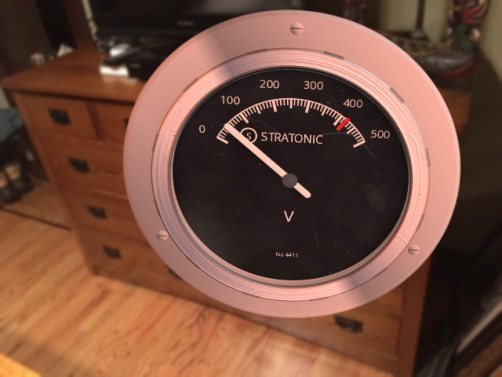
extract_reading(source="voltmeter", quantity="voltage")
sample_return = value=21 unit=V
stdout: value=50 unit=V
